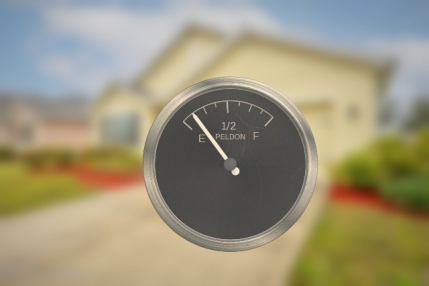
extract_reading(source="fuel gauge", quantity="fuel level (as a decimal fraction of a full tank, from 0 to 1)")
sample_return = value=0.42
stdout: value=0.125
